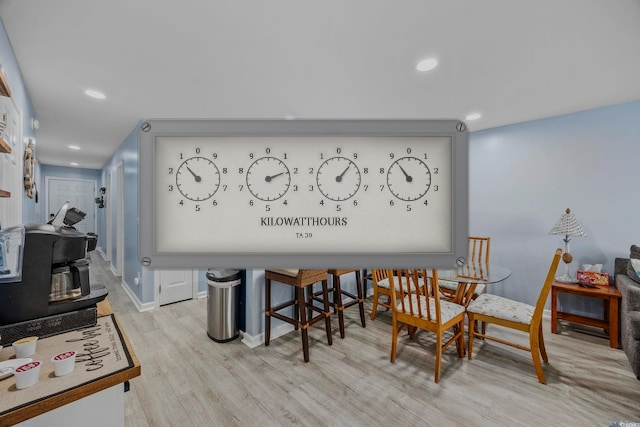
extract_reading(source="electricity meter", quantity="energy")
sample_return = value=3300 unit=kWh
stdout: value=1189 unit=kWh
